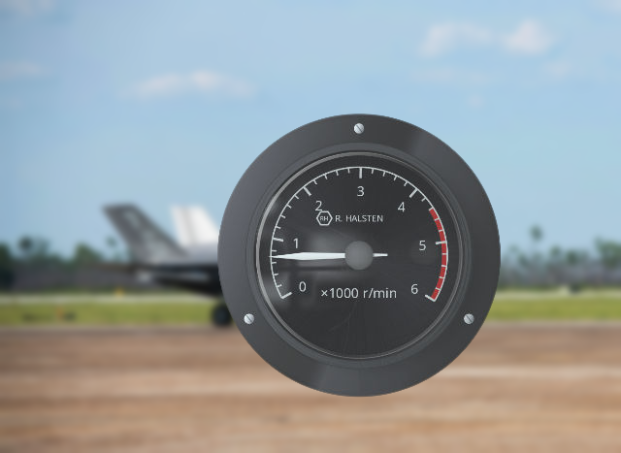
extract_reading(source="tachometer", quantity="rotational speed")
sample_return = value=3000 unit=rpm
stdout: value=700 unit=rpm
